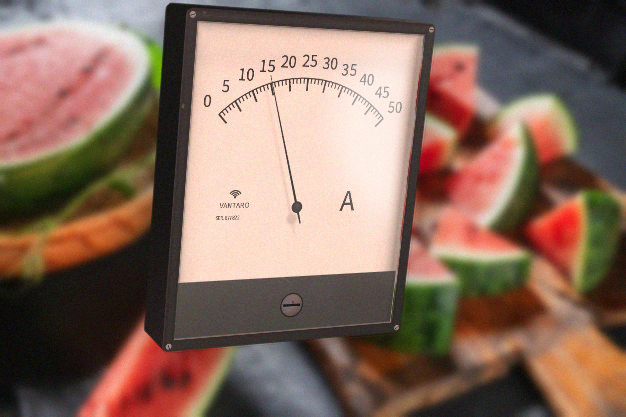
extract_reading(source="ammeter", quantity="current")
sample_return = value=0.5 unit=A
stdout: value=15 unit=A
